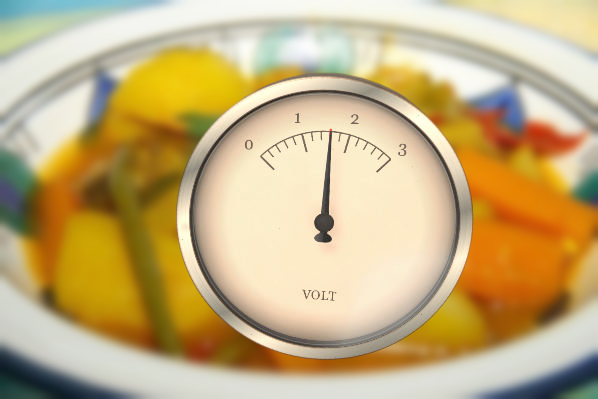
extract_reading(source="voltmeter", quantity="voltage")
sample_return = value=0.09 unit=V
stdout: value=1.6 unit=V
